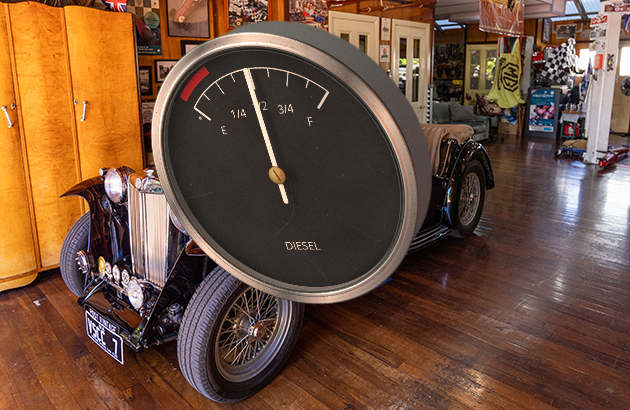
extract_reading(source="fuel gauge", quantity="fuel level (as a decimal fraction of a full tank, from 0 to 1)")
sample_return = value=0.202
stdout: value=0.5
